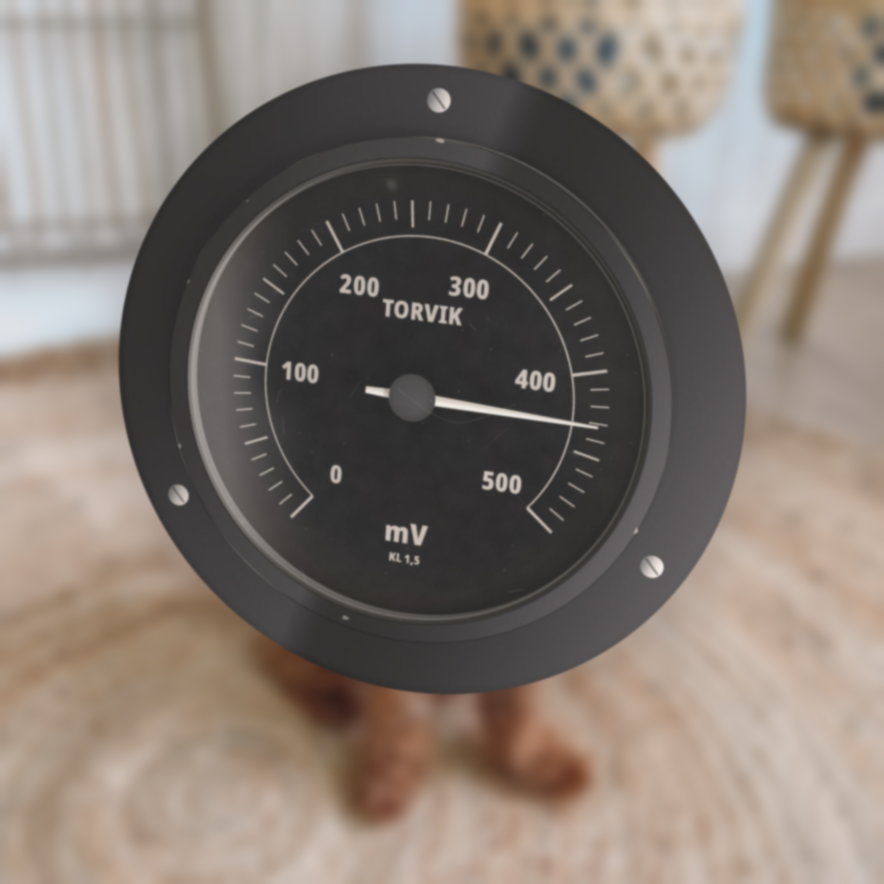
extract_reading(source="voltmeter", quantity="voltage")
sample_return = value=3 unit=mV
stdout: value=430 unit=mV
